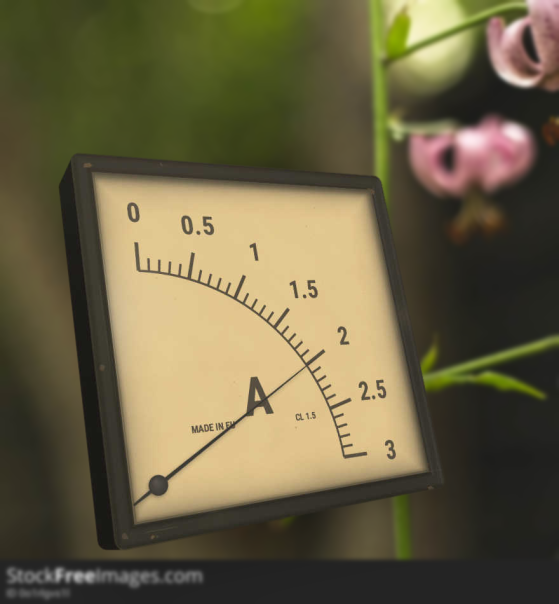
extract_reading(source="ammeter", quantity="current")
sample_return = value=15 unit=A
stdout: value=2 unit=A
